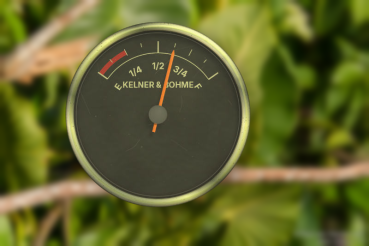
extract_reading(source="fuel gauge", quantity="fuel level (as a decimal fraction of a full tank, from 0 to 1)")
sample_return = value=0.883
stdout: value=0.625
